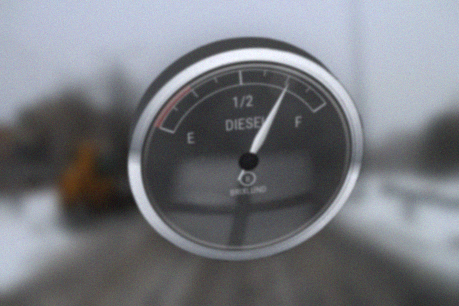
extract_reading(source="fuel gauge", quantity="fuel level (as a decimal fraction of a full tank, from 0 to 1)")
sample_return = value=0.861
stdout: value=0.75
